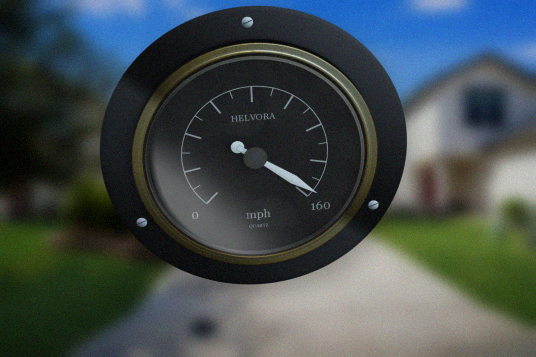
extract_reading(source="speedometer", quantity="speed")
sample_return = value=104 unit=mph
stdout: value=155 unit=mph
